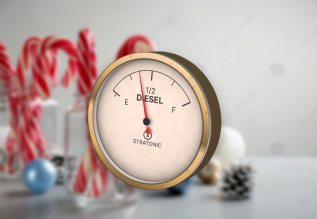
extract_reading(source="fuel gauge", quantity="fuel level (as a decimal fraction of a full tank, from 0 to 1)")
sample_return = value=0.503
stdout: value=0.375
